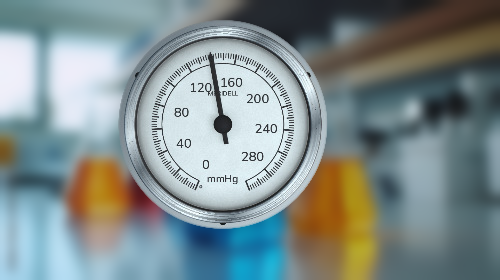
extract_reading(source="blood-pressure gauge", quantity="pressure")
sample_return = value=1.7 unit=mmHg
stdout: value=140 unit=mmHg
